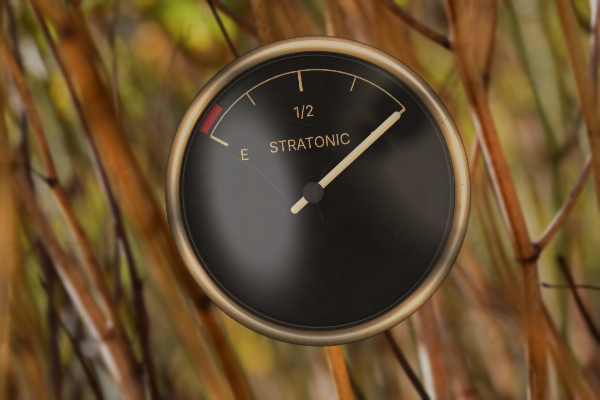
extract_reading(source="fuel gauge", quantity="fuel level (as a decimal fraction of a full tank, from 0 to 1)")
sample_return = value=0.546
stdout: value=1
